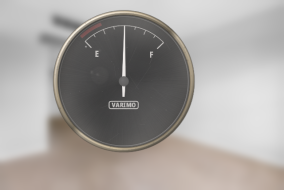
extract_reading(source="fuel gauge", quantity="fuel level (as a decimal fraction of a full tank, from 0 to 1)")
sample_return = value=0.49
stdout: value=0.5
